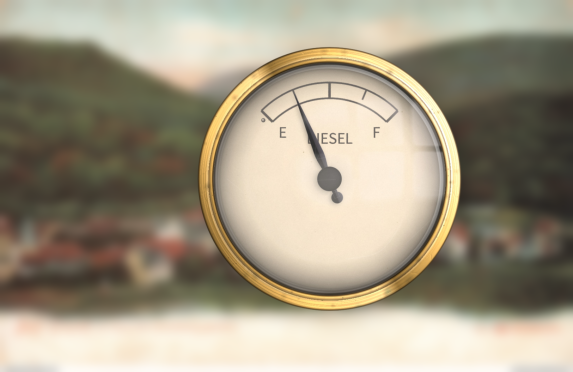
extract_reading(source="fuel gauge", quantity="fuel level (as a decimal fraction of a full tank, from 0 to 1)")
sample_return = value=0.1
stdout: value=0.25
